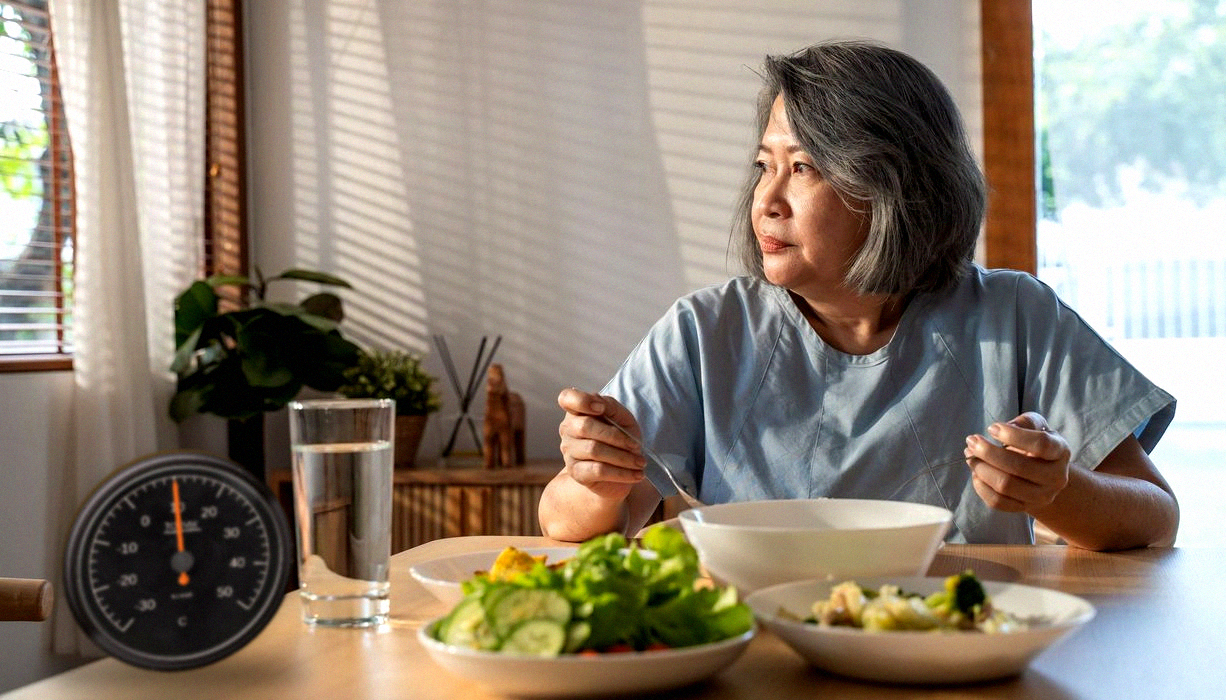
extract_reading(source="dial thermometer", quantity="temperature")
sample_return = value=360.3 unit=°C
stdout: value=10 unit=°C
